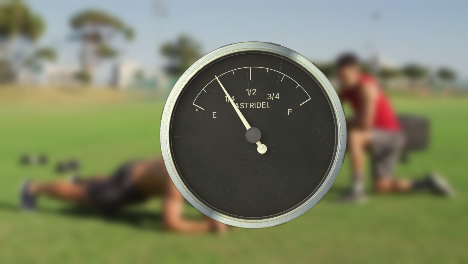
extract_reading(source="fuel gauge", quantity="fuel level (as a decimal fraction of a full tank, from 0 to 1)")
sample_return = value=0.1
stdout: value=0.25
